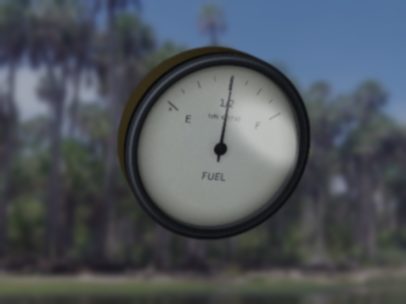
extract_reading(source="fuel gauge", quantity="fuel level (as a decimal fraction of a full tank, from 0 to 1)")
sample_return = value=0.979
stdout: value=0.5
